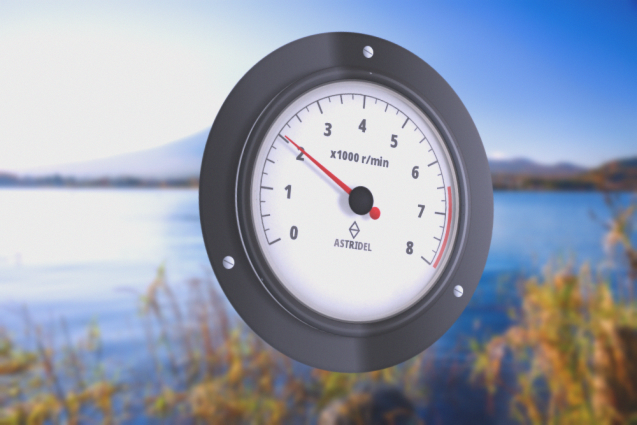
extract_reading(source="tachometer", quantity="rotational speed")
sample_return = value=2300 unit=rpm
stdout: value=2000 unit=rpm
